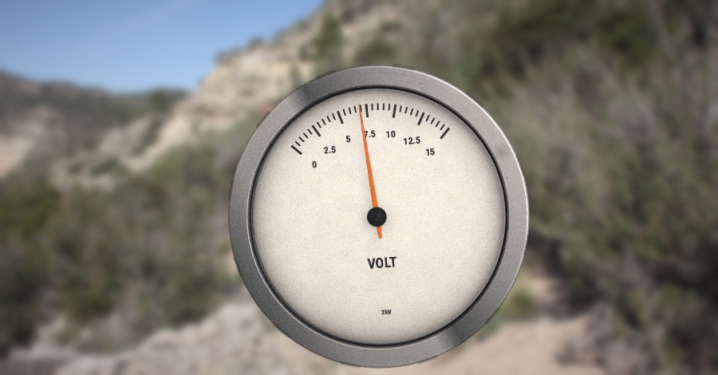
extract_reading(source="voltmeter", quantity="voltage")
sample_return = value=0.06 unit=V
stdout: value=7 unit=V
